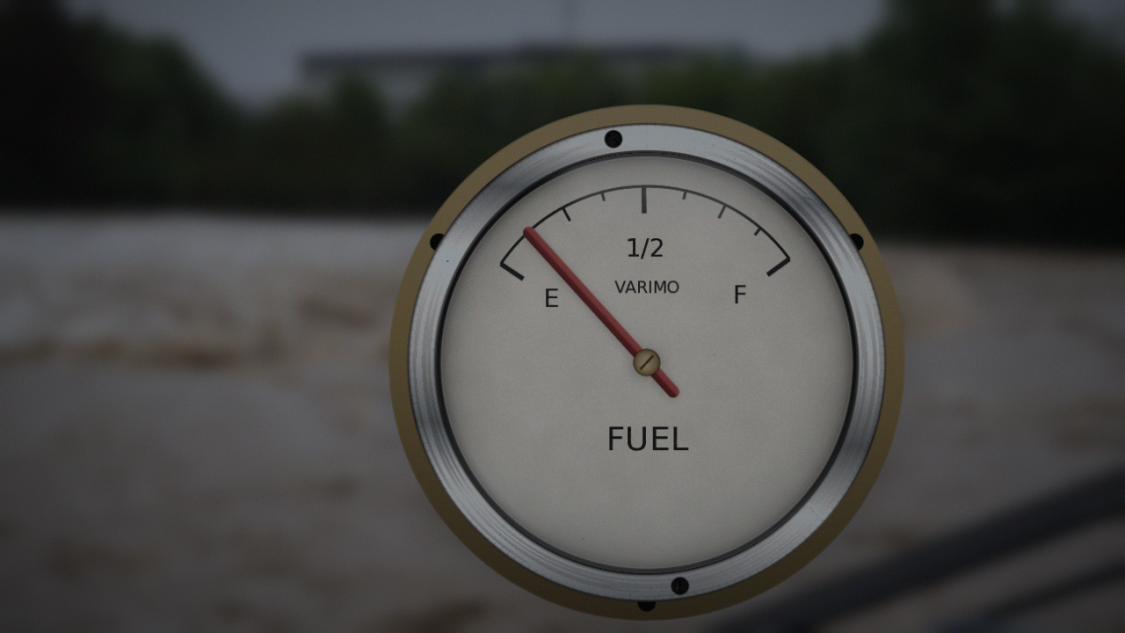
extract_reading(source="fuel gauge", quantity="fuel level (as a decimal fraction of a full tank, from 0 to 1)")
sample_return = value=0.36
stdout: value=0.125
